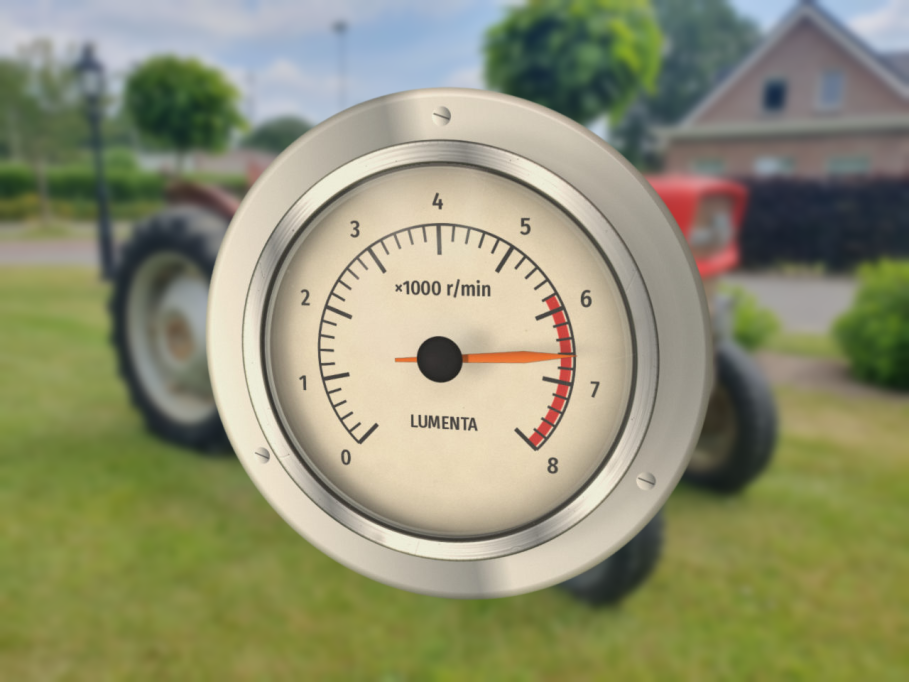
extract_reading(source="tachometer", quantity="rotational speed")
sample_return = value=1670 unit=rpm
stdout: value=6600 unit=rpm
